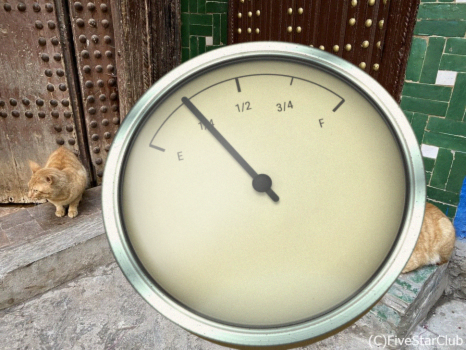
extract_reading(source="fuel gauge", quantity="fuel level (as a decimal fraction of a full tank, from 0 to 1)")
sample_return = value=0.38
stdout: value=0.25
